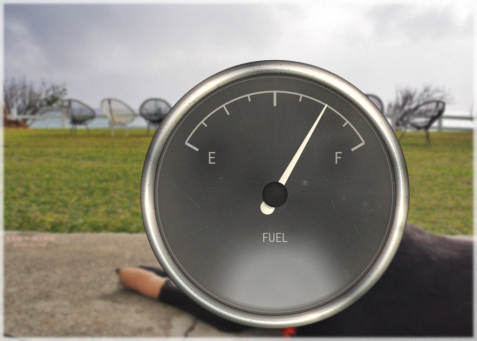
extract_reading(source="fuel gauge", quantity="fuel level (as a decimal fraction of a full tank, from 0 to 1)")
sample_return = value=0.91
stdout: value=0.75
